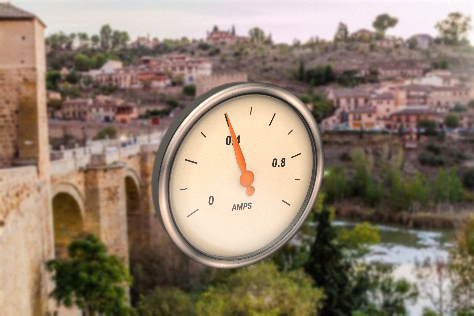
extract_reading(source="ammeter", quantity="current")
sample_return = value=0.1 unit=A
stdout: value=0.4 unit=A
